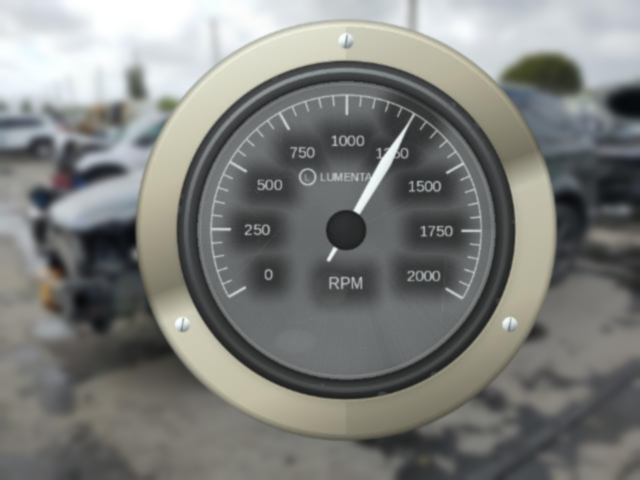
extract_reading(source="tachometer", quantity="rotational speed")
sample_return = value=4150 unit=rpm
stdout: value=1250 unit=rpm
